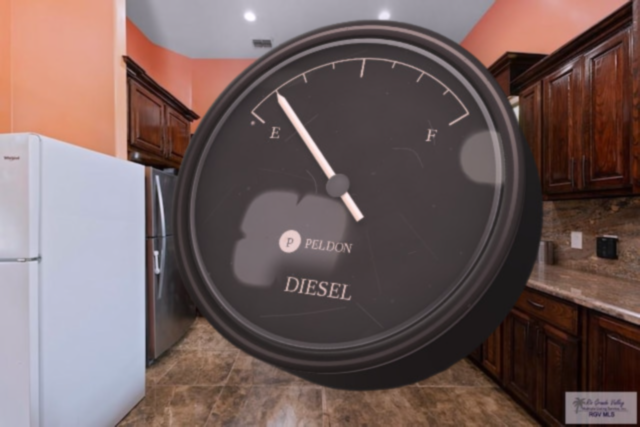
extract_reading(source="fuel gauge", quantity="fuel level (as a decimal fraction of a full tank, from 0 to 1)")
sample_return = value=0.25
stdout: value=0.125
